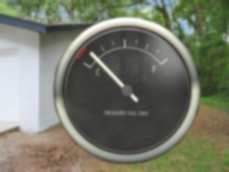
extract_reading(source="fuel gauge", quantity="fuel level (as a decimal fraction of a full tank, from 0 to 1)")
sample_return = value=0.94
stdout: value=0.125
